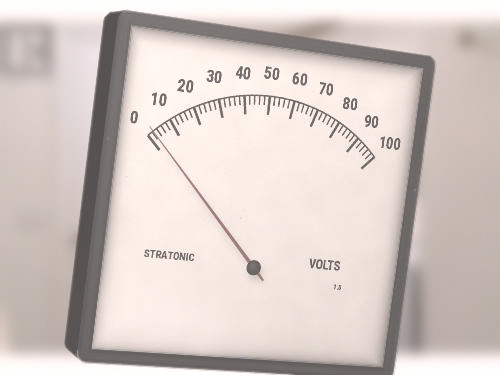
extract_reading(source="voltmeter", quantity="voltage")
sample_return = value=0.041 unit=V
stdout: value=2 unit=V
